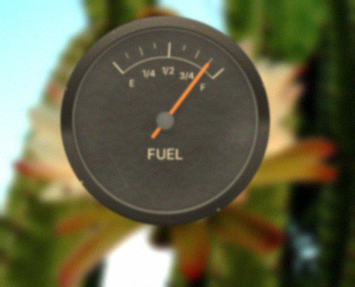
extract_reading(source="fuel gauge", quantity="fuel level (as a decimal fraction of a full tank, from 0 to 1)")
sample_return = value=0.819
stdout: value=0.875
